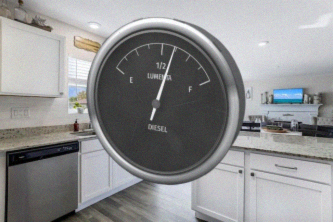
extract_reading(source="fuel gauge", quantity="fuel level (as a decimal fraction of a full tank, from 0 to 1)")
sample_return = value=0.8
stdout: value=0.625
